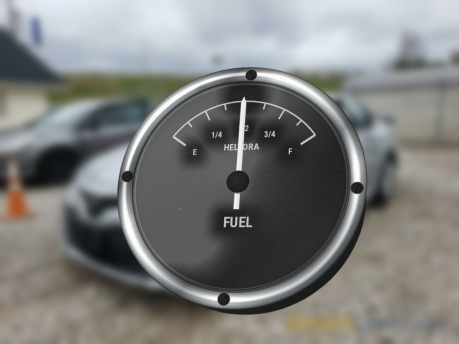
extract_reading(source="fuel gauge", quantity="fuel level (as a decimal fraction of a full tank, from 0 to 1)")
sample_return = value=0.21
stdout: value=0.5
